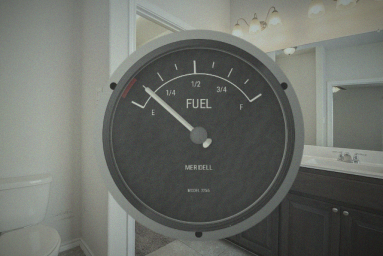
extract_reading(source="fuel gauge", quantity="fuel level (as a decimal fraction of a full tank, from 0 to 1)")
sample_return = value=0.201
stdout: value=0.125
